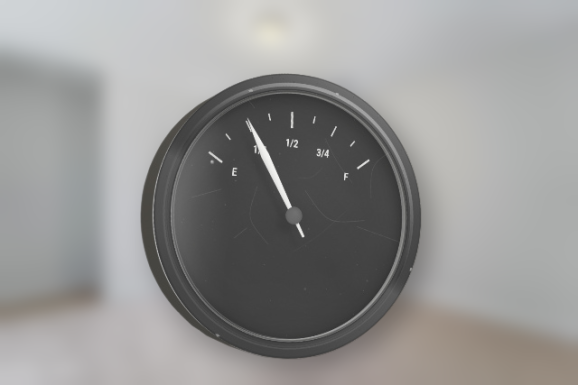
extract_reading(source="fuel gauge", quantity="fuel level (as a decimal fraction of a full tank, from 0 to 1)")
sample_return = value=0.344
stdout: value=0.25
